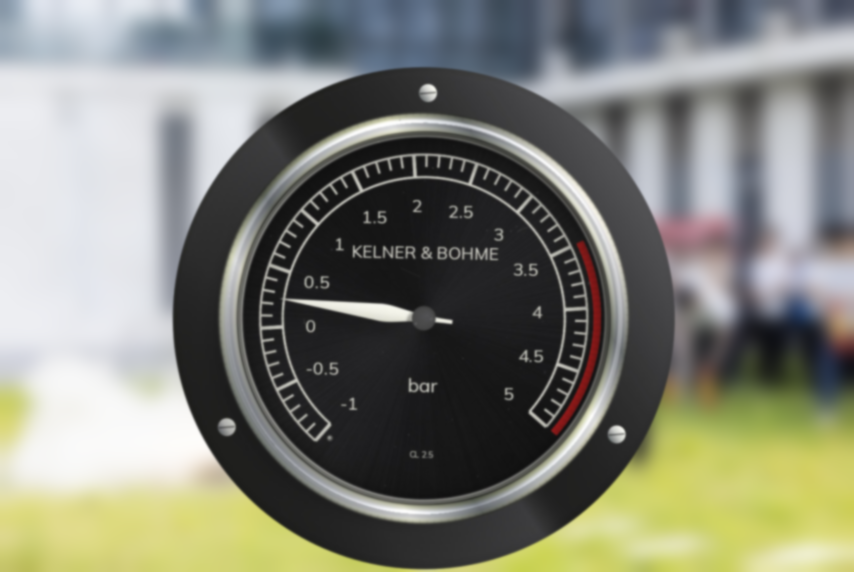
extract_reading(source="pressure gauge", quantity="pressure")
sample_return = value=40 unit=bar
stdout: value=0.25 unit=bar
